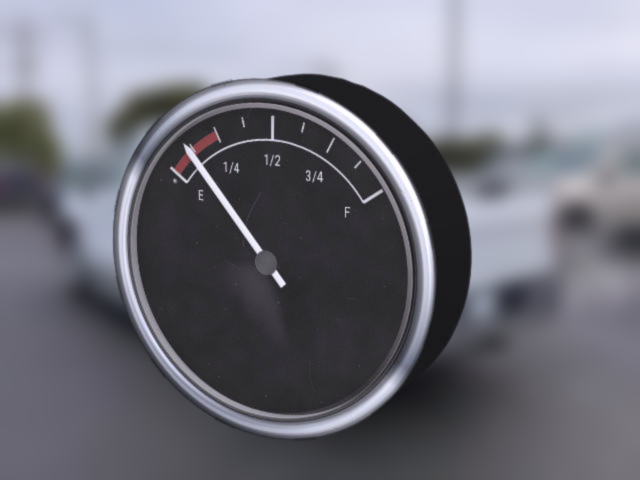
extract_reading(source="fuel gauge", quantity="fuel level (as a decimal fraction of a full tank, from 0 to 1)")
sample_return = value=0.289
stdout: value=0.125
